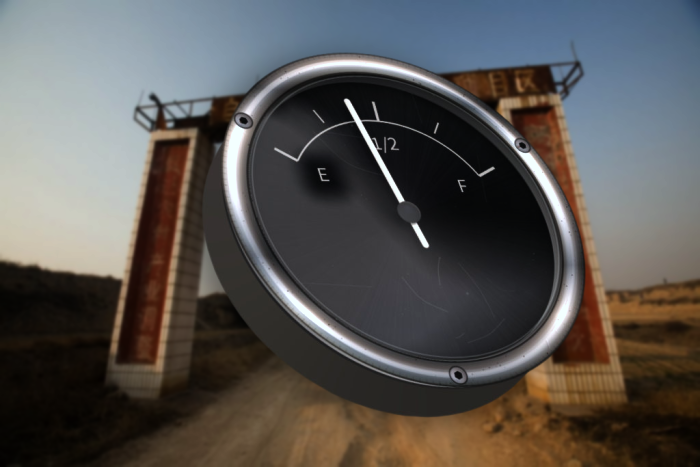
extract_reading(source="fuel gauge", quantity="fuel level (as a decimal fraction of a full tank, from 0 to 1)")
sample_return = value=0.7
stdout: value=0.375
